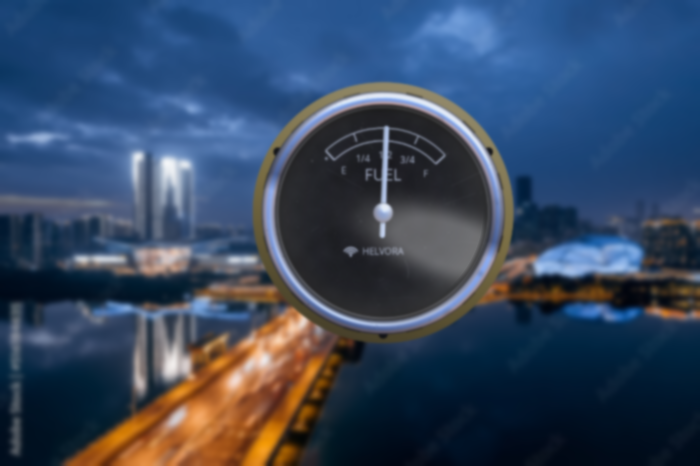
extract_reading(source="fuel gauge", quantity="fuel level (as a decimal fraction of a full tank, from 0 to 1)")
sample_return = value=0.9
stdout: value=0.5
